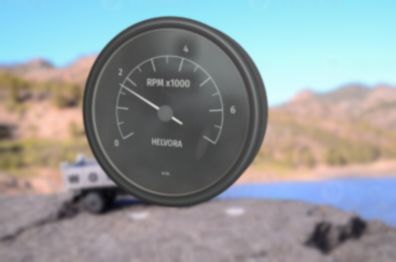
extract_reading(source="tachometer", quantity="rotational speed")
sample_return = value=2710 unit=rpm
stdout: value=1750 unit=rpm
